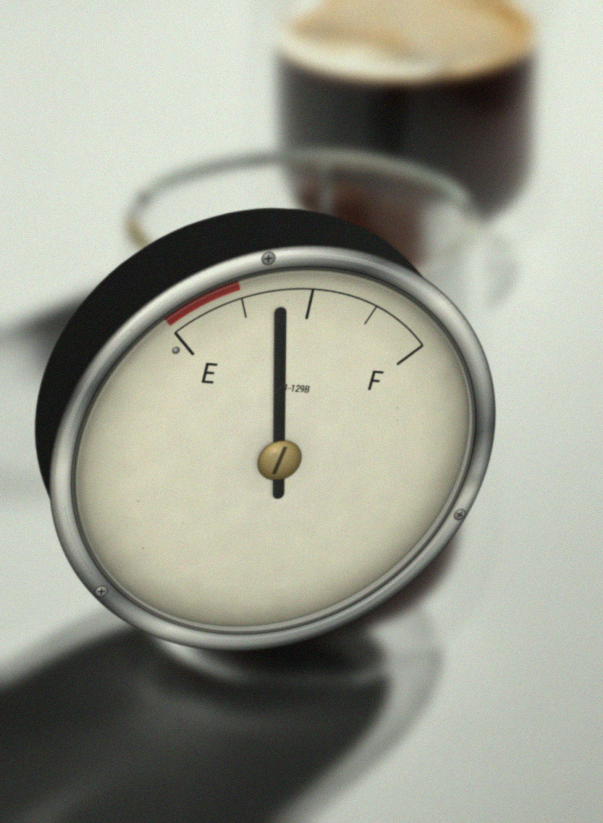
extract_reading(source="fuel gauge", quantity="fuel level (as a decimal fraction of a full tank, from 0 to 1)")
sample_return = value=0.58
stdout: value=0.375
